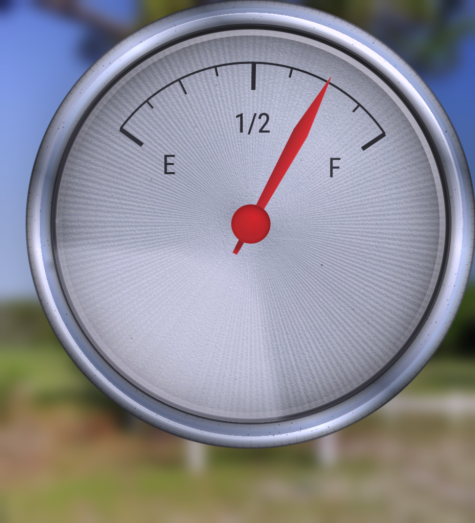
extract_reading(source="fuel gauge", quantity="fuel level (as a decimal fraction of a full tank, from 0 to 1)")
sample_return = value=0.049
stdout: value=0.75
